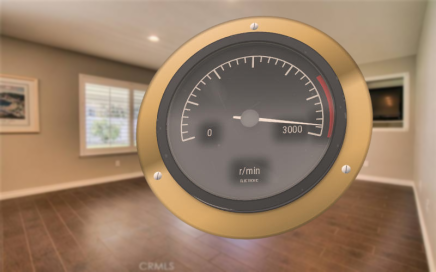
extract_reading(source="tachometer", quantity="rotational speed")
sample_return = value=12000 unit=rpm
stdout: value=2900 unit=rpm
